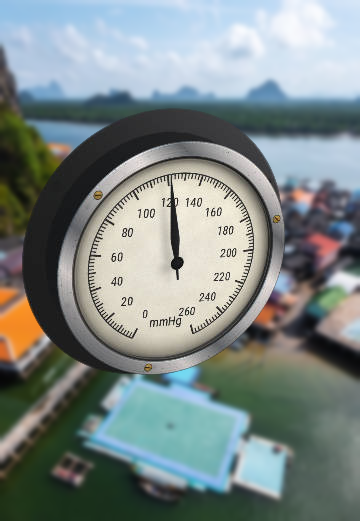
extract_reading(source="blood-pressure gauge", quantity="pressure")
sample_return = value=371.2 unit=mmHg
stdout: value=120 unit=mmHg
